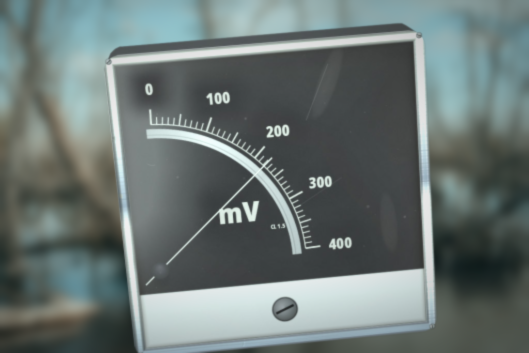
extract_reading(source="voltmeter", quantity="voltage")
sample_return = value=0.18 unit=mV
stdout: value=220 unit=mV
